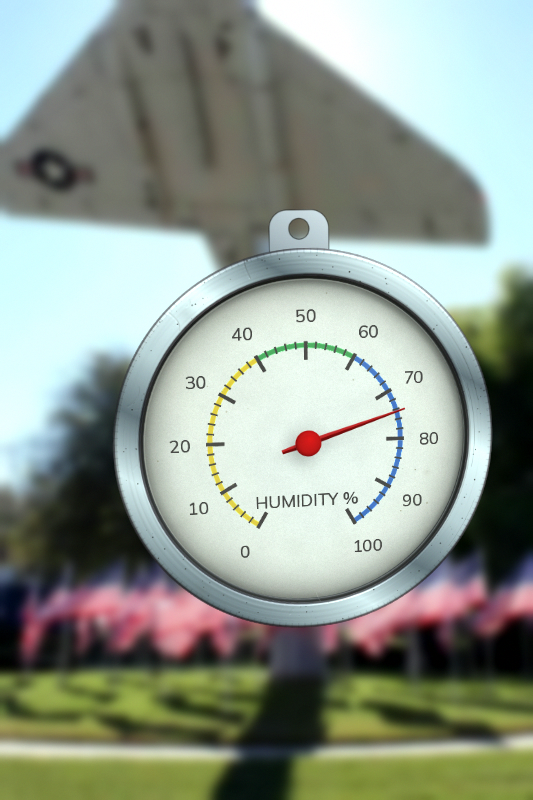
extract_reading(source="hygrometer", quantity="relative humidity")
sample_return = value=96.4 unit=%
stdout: value=74 unit=%
